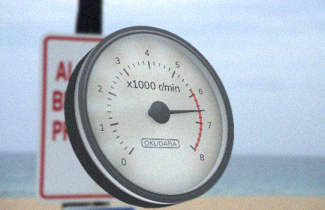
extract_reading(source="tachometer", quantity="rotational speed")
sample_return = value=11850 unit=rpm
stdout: value=6600 unit=rpm
